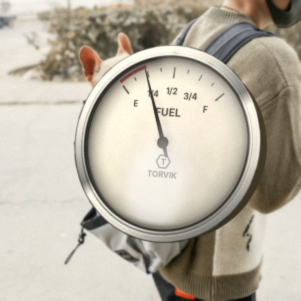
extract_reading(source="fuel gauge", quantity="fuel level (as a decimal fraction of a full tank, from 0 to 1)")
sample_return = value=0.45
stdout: value=0.25
